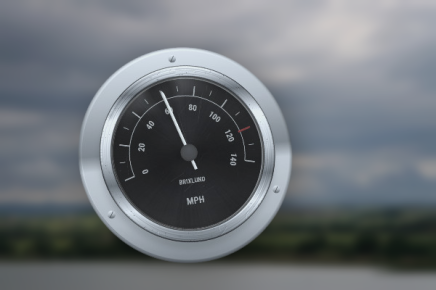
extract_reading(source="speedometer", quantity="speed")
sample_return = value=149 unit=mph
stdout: value=60 unit=mph
